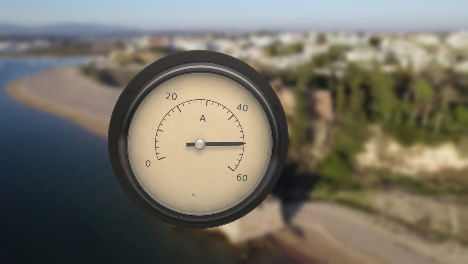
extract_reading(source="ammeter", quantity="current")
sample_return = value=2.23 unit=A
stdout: value=50 unit=A
